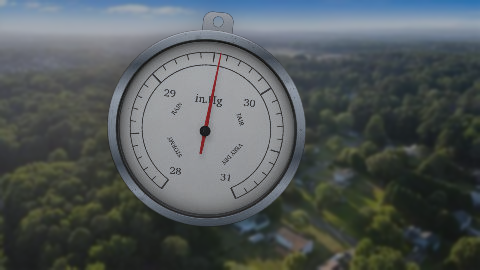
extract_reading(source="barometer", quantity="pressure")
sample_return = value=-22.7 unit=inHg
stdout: value=29.55 unit=inHg
